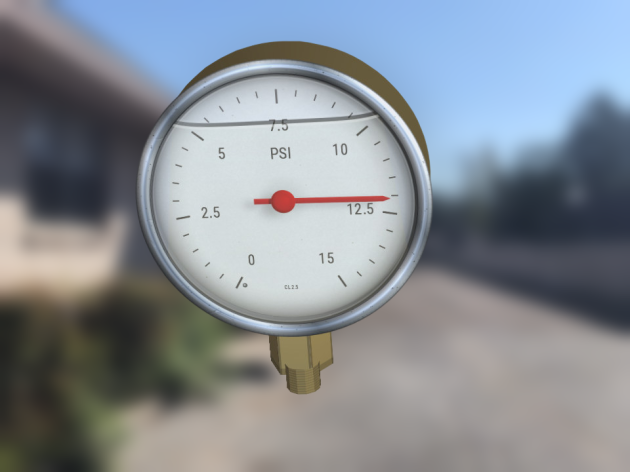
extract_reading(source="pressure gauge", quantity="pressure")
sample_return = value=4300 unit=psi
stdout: value=12 unit=psi
